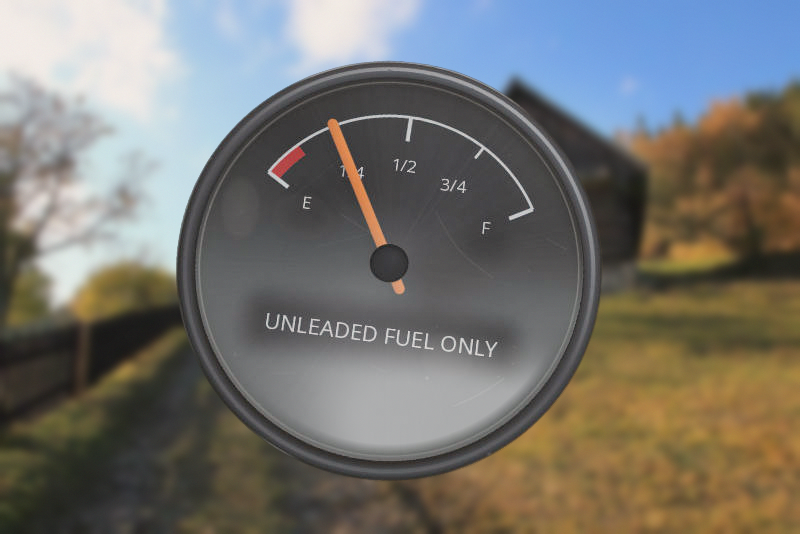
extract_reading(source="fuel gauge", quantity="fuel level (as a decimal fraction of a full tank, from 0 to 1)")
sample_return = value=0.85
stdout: value=0.25
